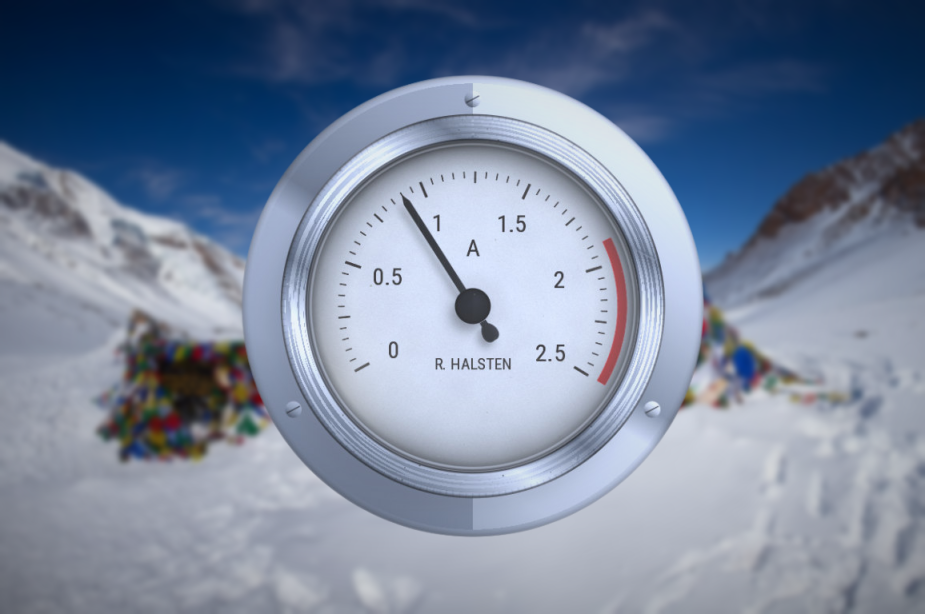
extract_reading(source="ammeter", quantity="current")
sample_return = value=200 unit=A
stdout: value=0.9 unit=A
